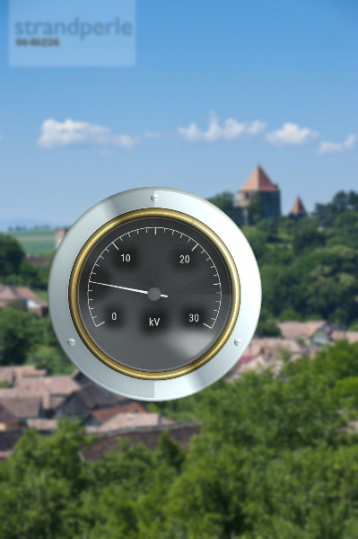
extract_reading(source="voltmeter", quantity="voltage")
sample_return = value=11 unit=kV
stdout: value=5 unit=kV
